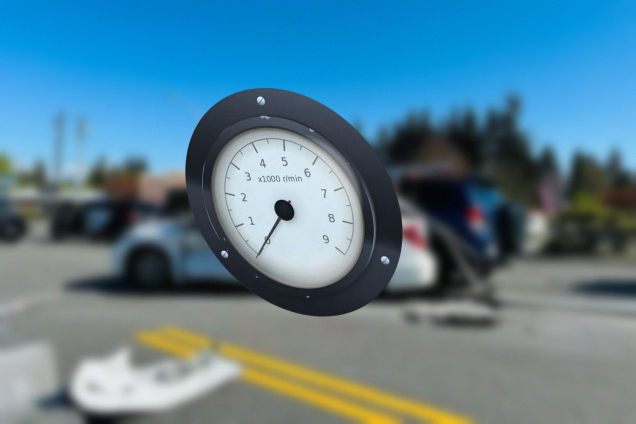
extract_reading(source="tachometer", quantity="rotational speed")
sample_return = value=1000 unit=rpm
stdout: value=0 unit=rpm
